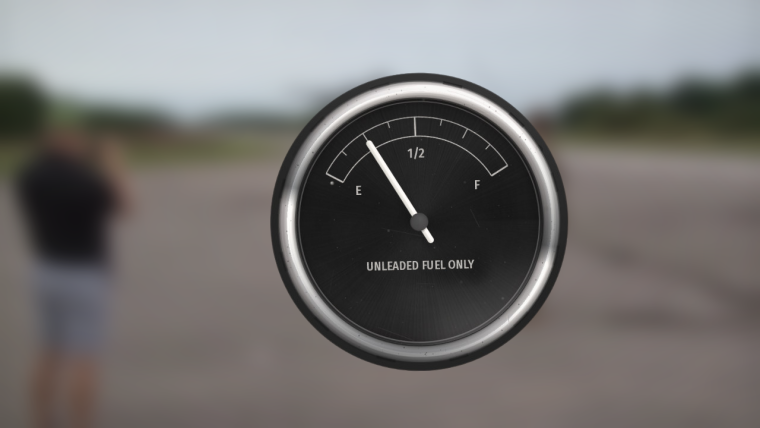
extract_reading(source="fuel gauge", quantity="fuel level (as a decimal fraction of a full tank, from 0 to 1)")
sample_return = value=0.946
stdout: value=0.25
